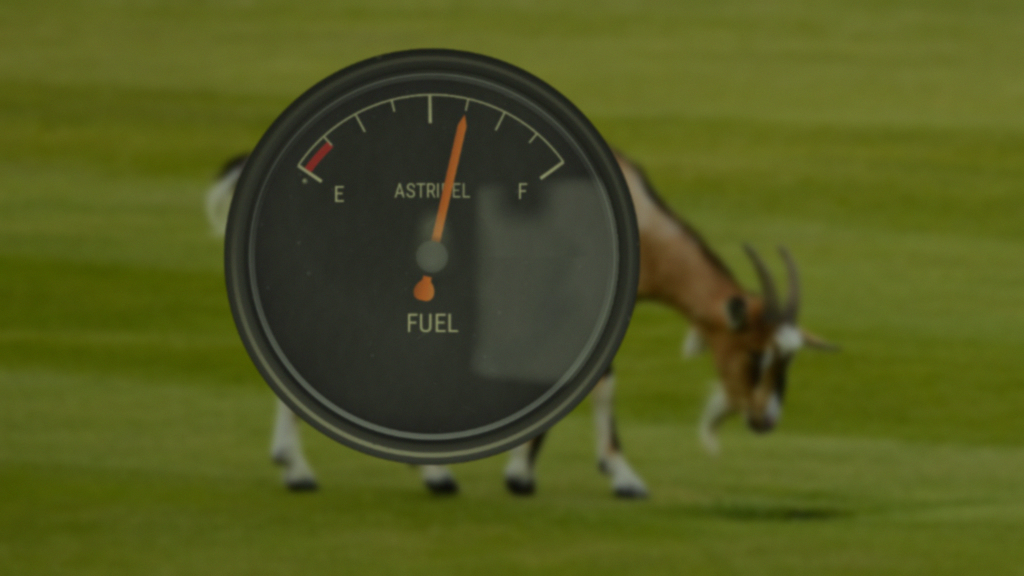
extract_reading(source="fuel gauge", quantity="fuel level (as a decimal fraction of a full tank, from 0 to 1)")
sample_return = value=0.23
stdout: value=0.625
